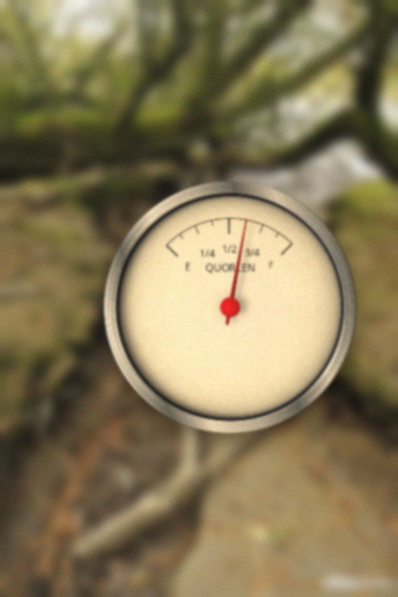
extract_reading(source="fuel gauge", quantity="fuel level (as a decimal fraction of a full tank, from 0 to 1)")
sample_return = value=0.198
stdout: value=0.625
